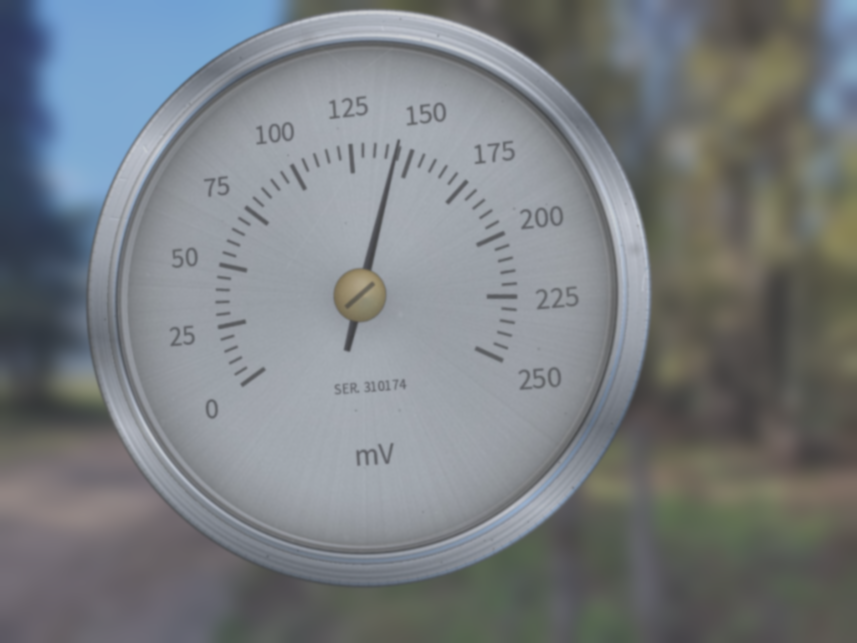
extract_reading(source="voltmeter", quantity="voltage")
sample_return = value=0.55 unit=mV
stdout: value=145 unit=mV
